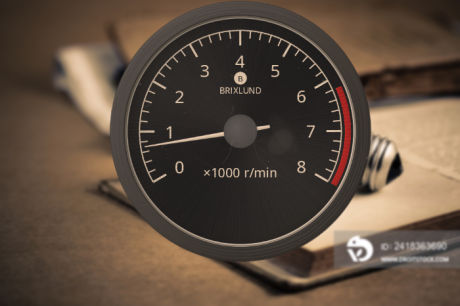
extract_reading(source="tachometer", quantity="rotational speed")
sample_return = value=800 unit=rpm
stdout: value=700 unit=rpm
